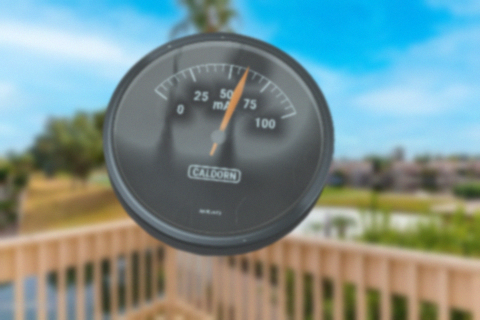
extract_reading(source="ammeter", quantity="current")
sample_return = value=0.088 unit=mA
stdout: value=60 unit=mA
